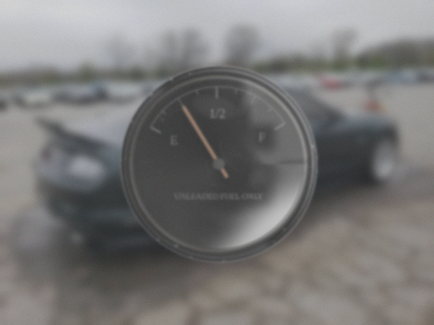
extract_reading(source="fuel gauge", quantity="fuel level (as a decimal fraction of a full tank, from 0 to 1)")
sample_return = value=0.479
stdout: value=0.25
